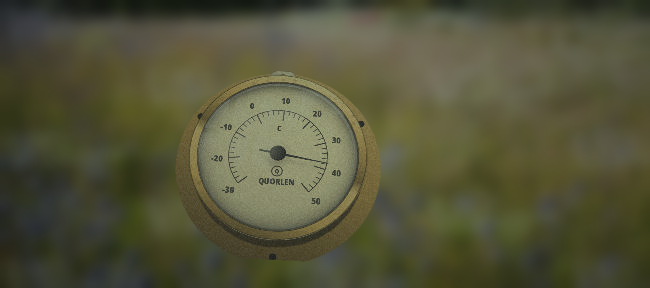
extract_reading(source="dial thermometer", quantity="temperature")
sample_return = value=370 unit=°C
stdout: value=38 unit=°C
